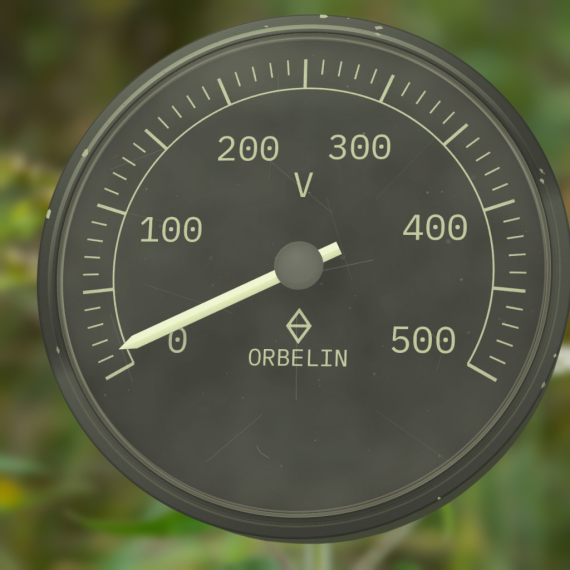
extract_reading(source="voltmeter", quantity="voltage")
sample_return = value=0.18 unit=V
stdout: value=10 unit=V
